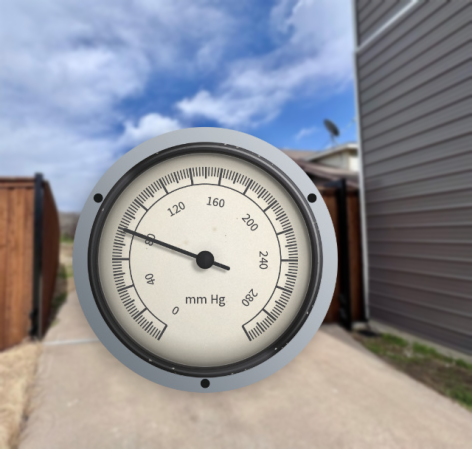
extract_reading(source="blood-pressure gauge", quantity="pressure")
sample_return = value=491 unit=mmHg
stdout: value=80 unit=mmHg
